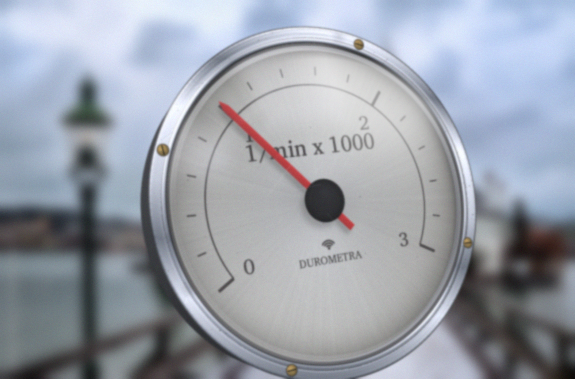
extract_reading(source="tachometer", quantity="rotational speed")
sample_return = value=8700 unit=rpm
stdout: value=1000 unit=rpm
